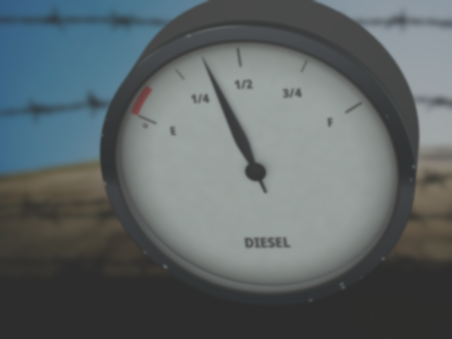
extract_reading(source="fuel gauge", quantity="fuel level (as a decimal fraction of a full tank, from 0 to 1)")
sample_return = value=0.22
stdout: value=0.375
